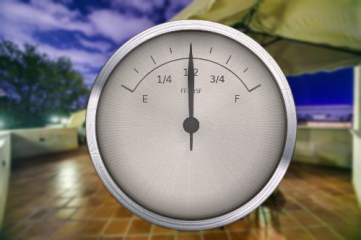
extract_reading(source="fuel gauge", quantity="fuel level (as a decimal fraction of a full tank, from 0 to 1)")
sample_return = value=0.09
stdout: value=0.5
